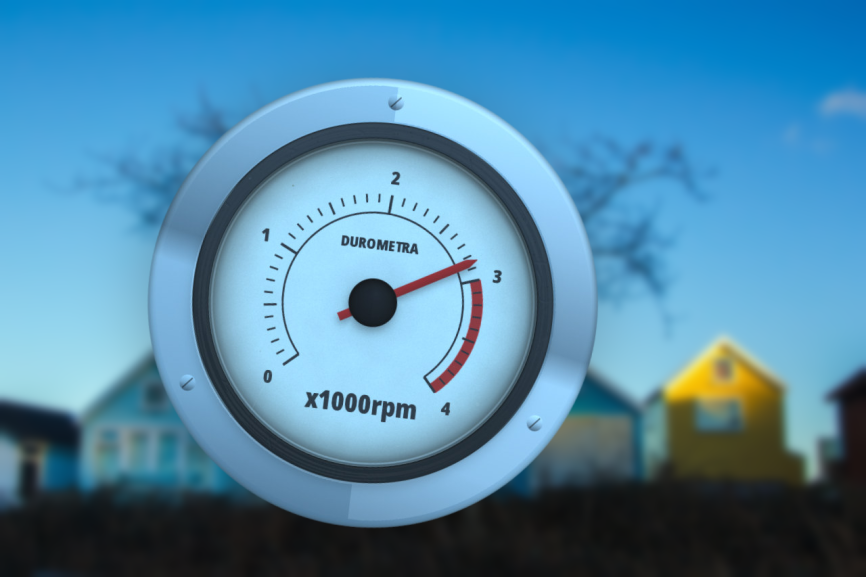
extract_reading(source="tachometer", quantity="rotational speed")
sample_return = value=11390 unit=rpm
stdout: value=2850 unit=rpm
